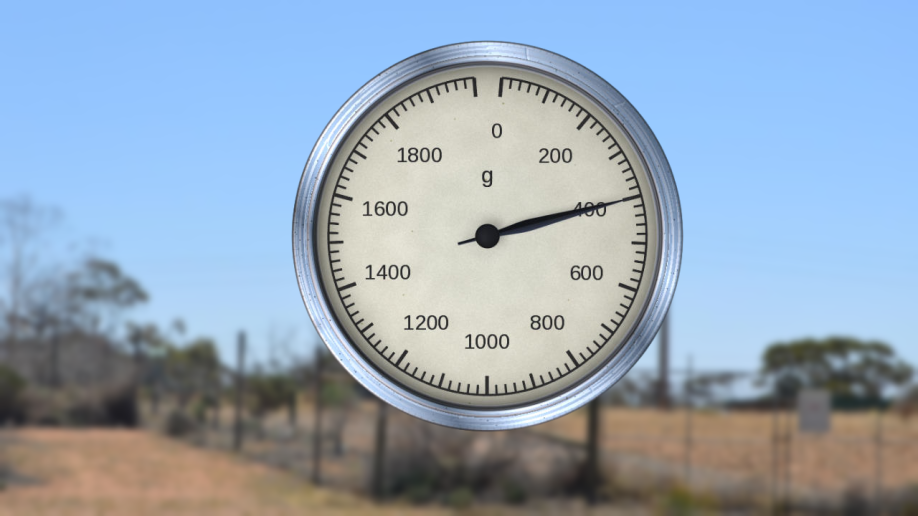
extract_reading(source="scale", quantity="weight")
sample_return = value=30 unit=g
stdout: value=400 unit=g
